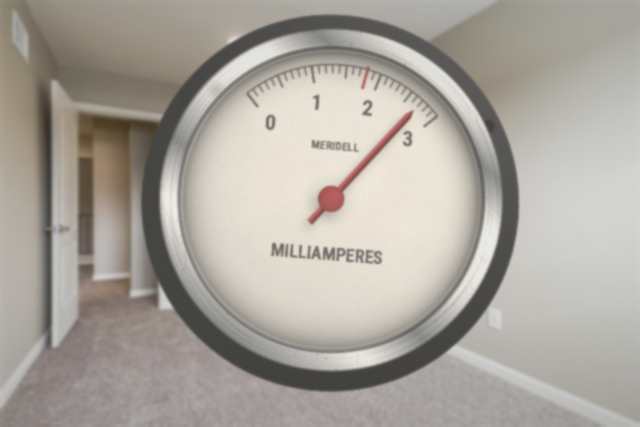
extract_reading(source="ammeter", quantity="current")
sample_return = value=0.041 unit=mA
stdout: value=2.7 unit=mA
